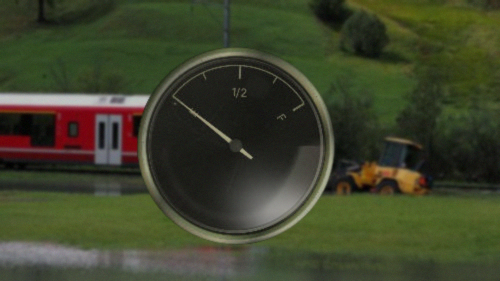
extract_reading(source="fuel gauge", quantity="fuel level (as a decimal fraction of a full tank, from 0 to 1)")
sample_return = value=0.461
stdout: value=0
